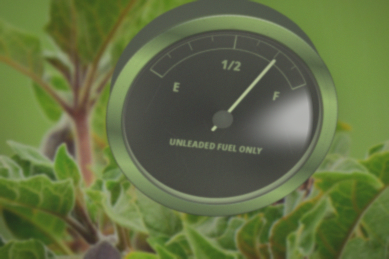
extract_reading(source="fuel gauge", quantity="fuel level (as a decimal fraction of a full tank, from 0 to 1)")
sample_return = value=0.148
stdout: value=0.75
